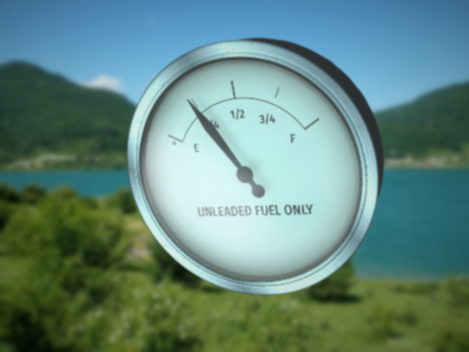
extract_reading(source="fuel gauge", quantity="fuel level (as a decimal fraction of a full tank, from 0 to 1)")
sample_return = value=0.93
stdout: value=0.25
